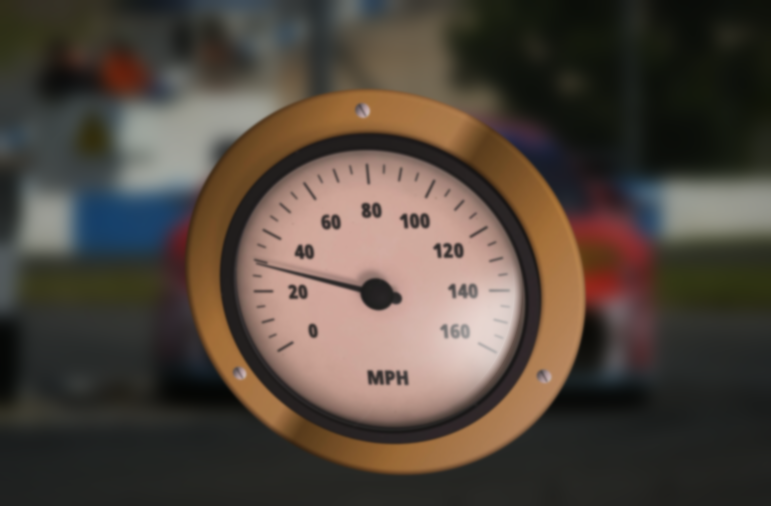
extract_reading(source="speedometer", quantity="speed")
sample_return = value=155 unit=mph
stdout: value=30 unit=mph
